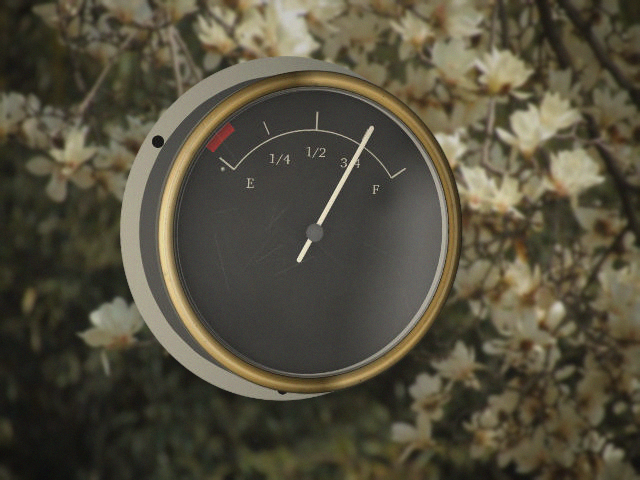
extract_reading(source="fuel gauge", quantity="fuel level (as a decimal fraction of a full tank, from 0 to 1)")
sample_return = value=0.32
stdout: value=0.75
